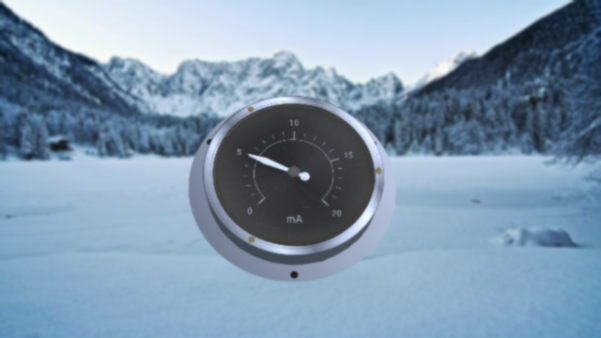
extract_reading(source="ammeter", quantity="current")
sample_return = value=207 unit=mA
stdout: value=5 unit=mA
